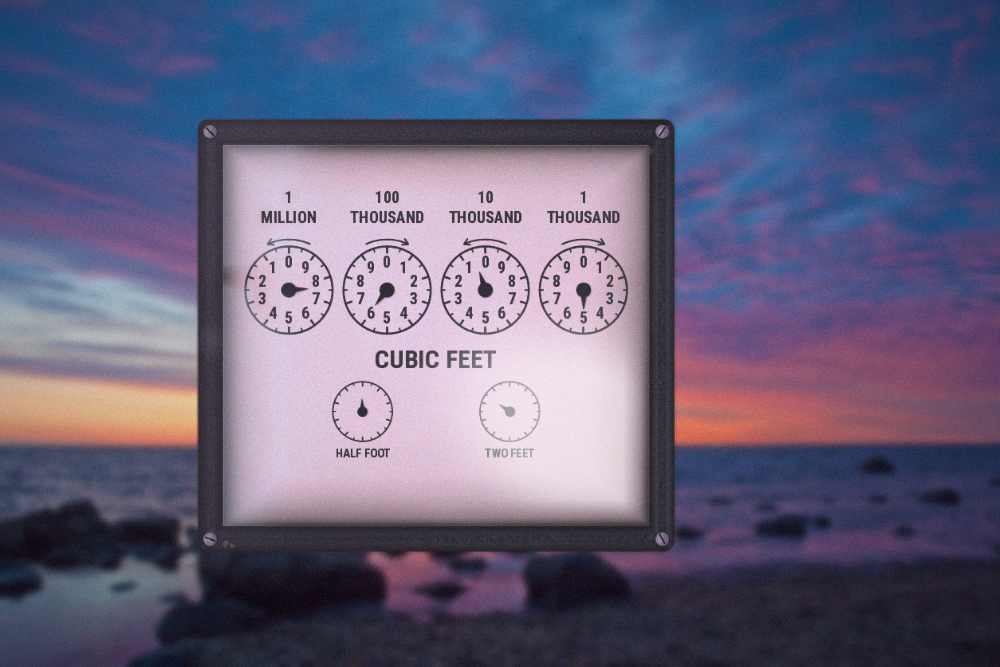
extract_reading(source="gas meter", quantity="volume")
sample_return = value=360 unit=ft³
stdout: value=760500 unit=ft³
